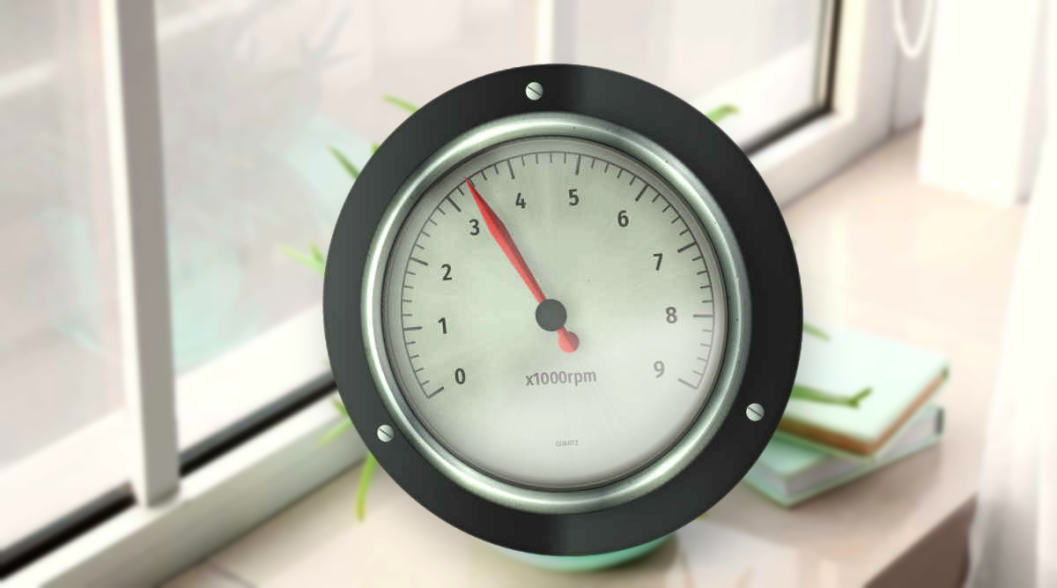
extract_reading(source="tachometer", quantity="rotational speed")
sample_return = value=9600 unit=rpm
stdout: value=3400 unit=rpm
